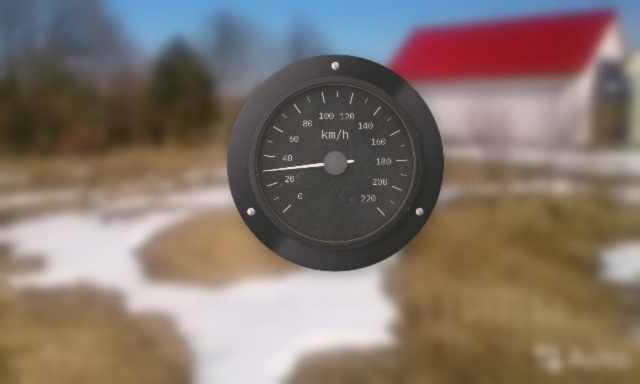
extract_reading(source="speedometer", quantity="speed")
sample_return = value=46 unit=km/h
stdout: value=30 unit=km/h
